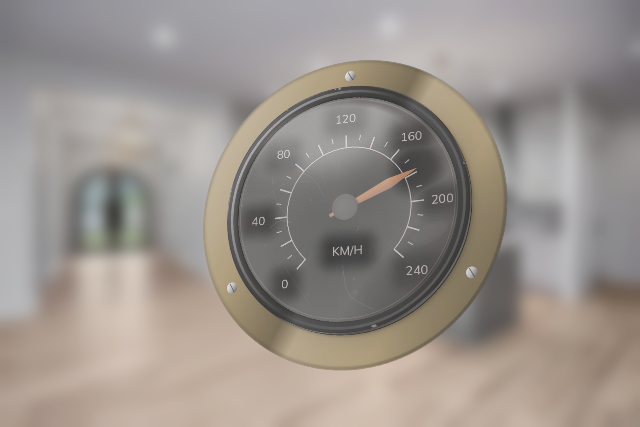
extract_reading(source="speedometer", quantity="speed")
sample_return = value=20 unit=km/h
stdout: value=180 unit=km/h
